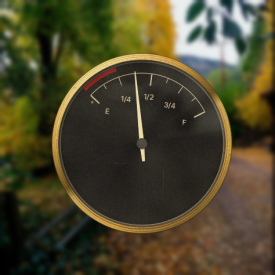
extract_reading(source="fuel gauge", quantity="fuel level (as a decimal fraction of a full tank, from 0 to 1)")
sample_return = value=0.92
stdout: value=0.375
